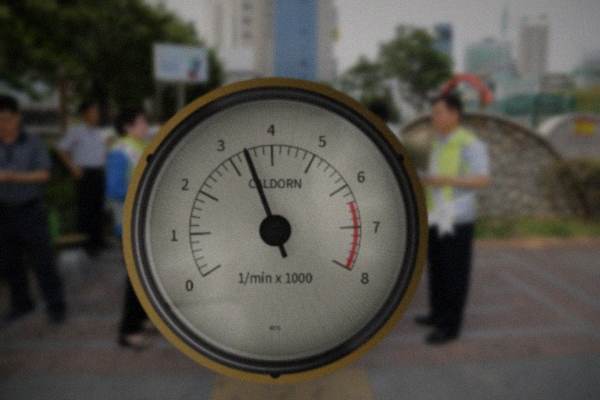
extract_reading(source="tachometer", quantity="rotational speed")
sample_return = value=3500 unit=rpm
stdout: value=3400 unit=rpm
